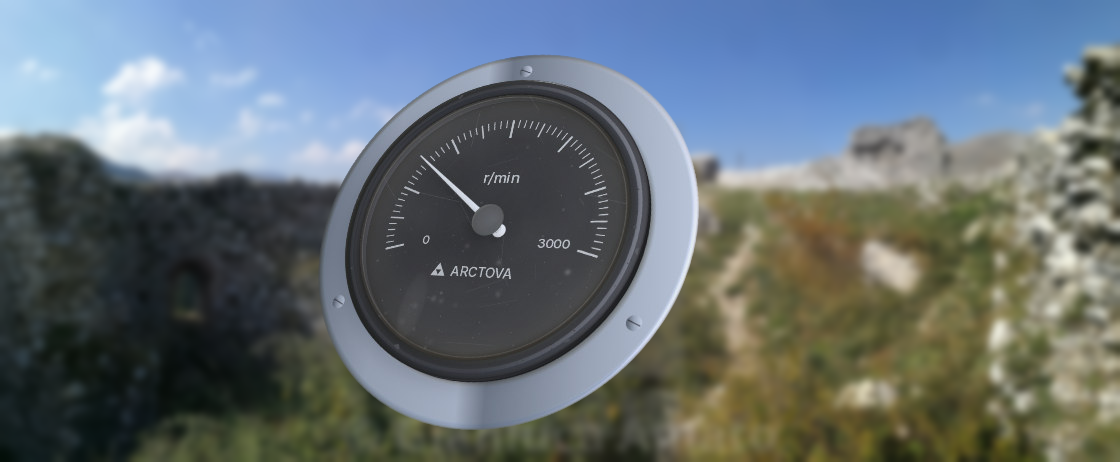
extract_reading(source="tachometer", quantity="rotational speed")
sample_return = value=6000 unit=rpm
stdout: value=750 unit=rpm
